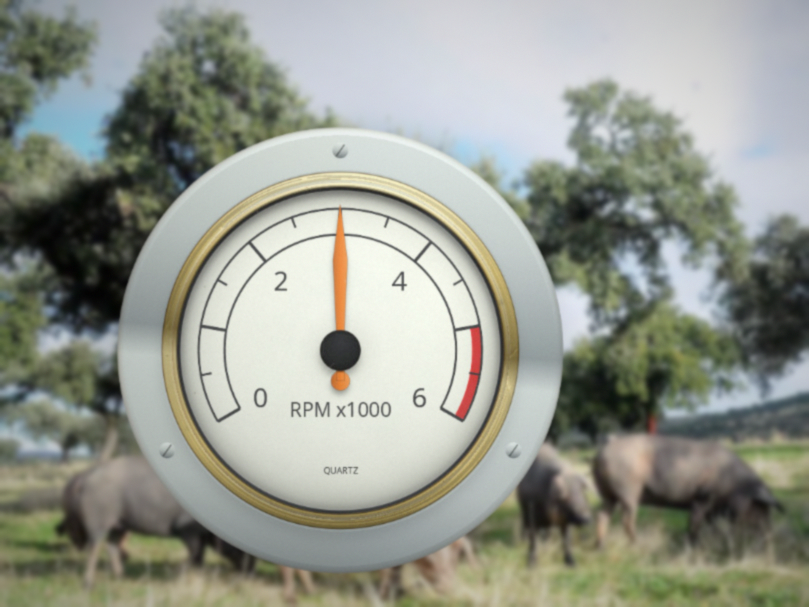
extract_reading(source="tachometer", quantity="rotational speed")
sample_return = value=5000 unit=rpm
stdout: value=3000 unit=rpm
